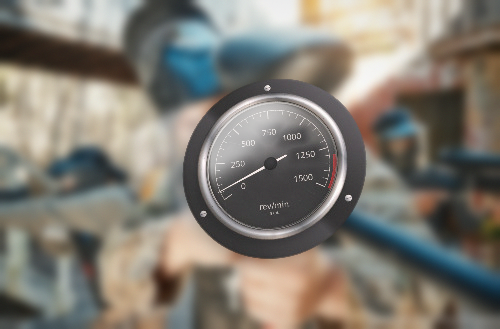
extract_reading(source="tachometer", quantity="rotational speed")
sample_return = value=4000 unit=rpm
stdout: value=50 unit=rpm
